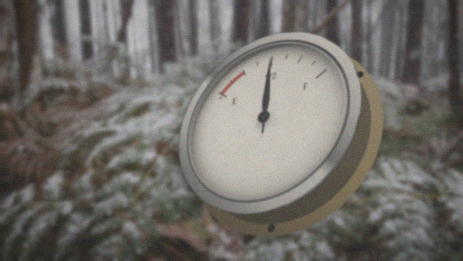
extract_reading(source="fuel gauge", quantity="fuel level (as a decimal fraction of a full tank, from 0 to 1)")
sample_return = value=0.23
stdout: value=0.5
